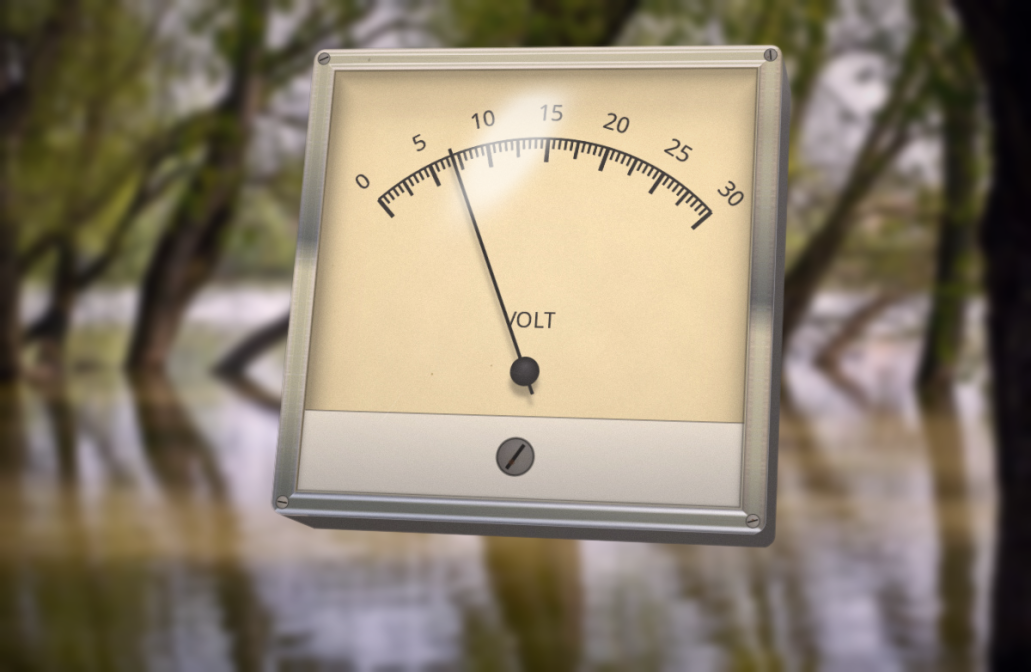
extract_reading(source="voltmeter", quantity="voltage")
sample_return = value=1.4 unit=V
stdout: value=7 unit=V
